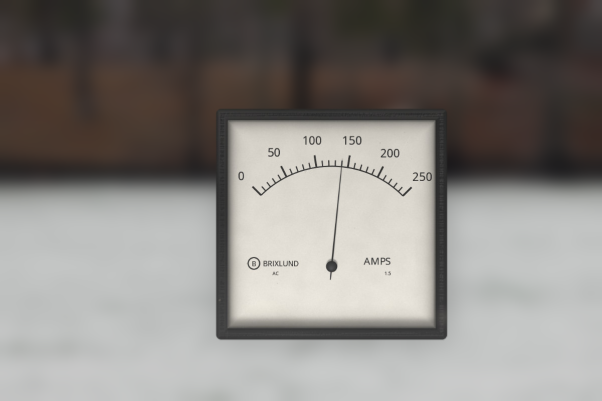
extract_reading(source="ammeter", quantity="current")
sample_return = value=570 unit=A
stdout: value=140 unit=A
